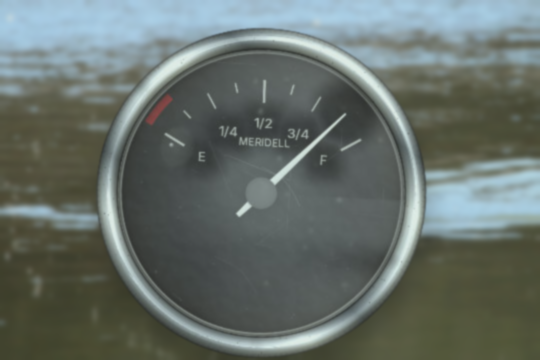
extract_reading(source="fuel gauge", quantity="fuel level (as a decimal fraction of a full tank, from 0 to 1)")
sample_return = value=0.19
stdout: value=0.875
